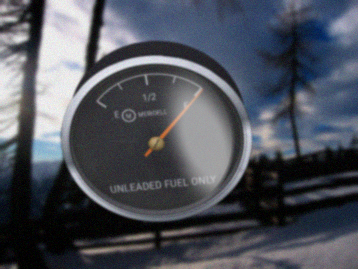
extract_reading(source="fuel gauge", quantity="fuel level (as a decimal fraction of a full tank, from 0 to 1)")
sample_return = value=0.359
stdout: value=1
